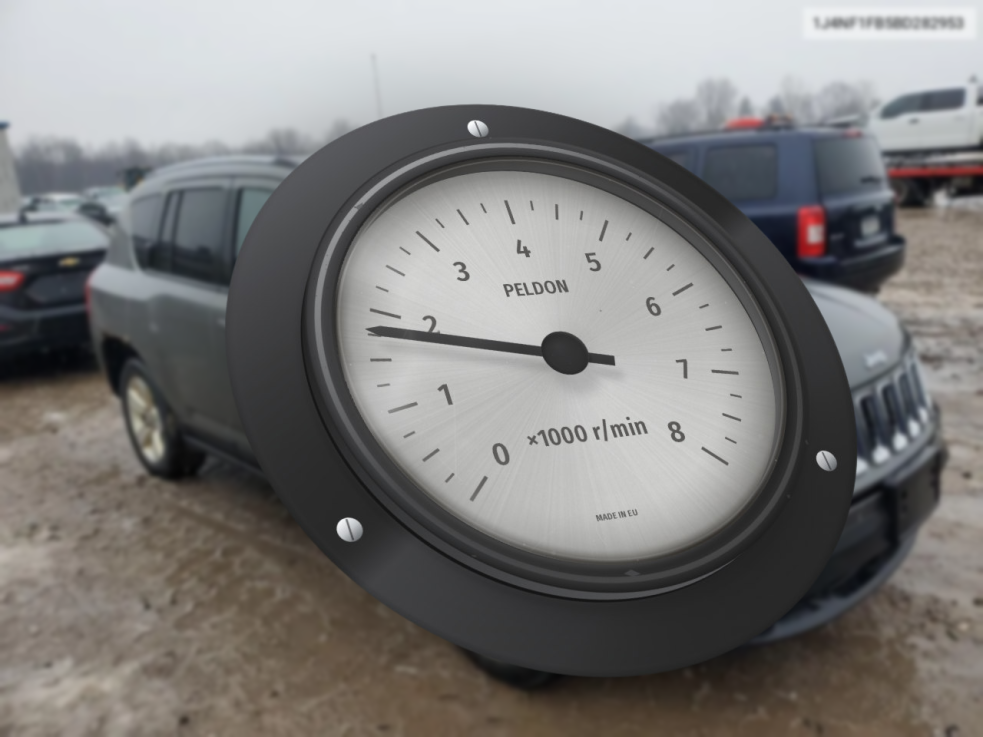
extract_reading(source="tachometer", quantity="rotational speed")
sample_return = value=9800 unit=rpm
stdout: value=1750 unit=rpm
